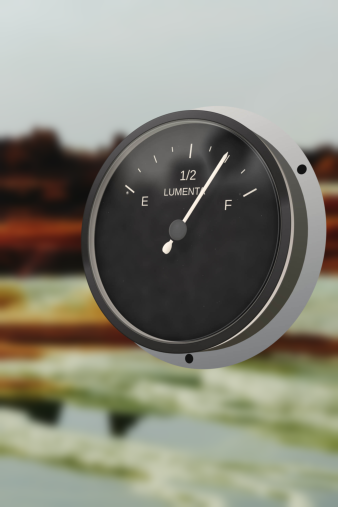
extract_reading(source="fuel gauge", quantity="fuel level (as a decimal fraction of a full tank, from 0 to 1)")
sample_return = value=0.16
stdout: value=0.75
